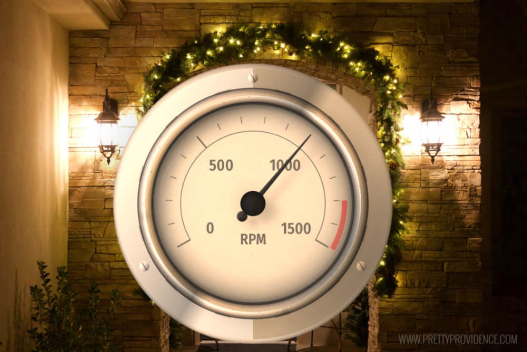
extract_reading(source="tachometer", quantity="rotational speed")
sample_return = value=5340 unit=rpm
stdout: value=1000 unit=rpm
